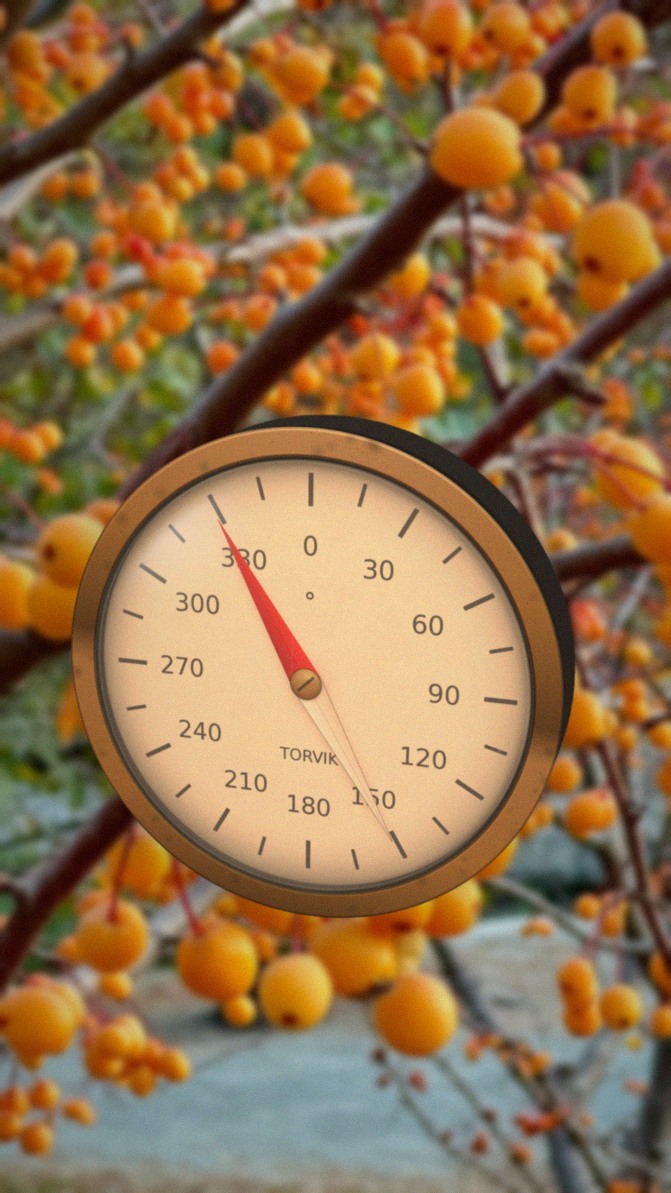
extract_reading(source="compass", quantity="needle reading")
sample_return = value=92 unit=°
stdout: value=330 unit=°
